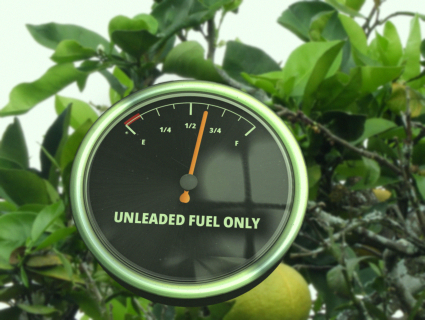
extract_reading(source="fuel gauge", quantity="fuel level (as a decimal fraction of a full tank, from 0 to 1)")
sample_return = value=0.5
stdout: value=0.625
